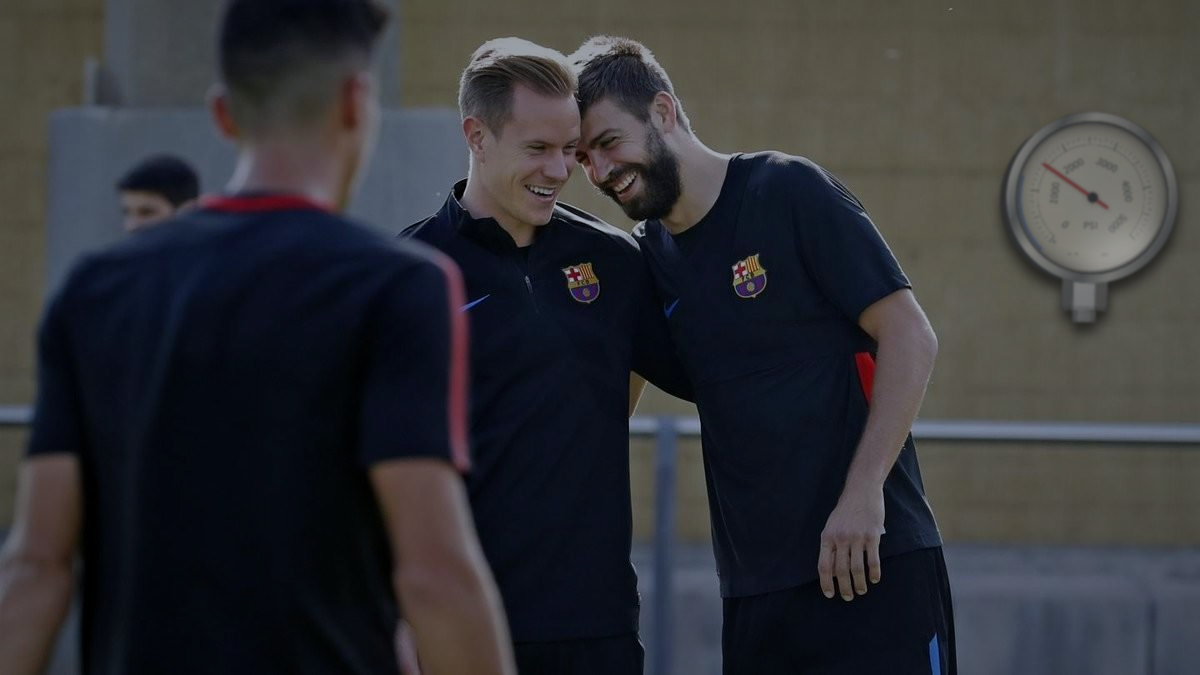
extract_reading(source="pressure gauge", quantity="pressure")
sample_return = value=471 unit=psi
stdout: value=1500 unit=psi
